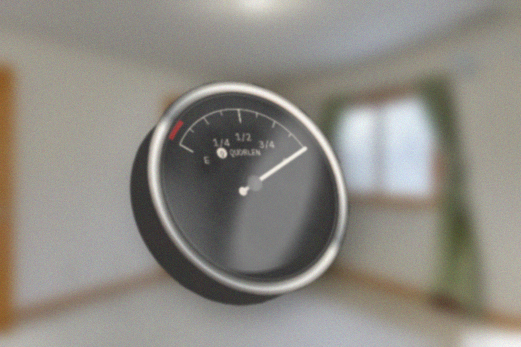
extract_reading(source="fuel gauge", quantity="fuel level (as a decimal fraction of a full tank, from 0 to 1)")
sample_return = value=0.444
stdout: value=1
